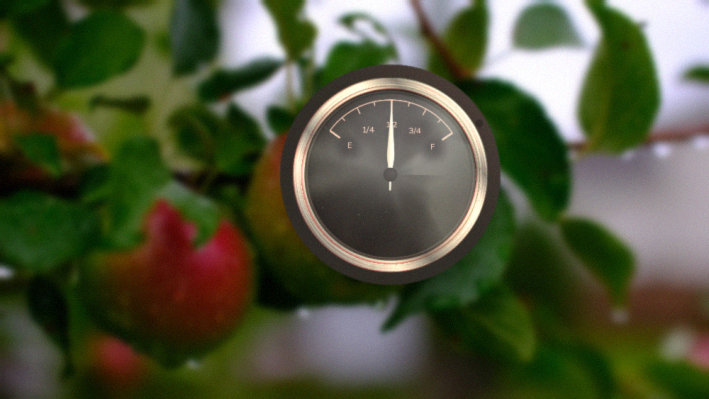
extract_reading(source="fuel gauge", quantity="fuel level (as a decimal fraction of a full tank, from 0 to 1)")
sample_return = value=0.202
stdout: value=0.5
